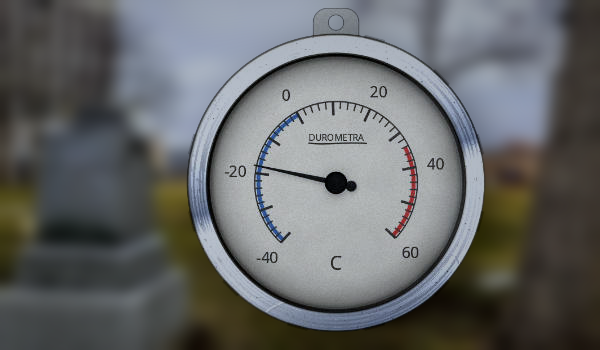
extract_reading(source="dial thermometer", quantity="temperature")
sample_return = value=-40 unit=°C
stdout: value=-18 unit=°C
